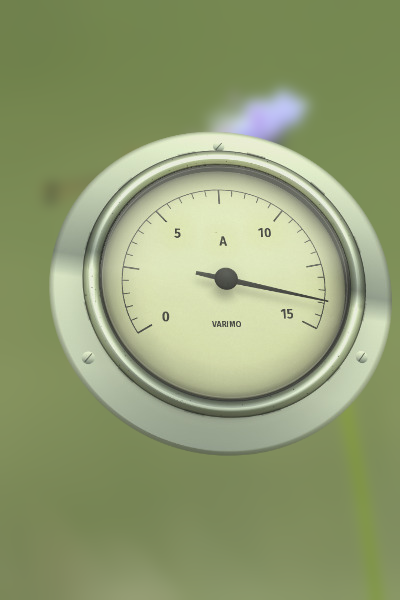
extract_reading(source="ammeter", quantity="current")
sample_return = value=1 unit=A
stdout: value=14 unit=A
